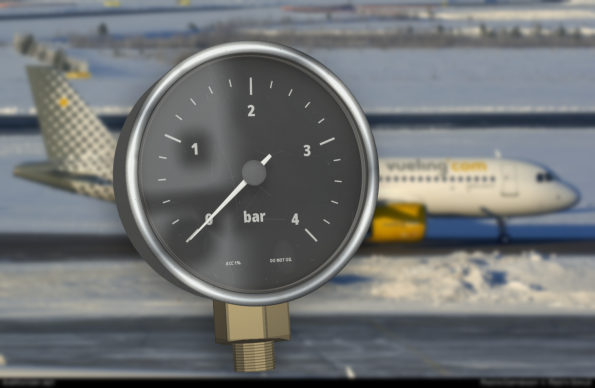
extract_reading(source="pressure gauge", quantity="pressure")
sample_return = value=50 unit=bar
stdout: value=0 unit=bar
